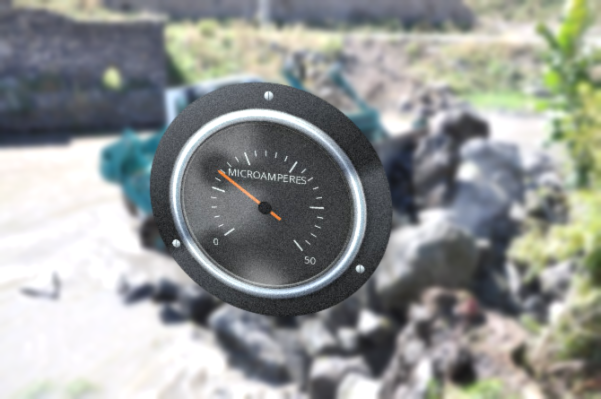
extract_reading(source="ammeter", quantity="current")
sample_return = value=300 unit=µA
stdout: value=14 unit=µA
